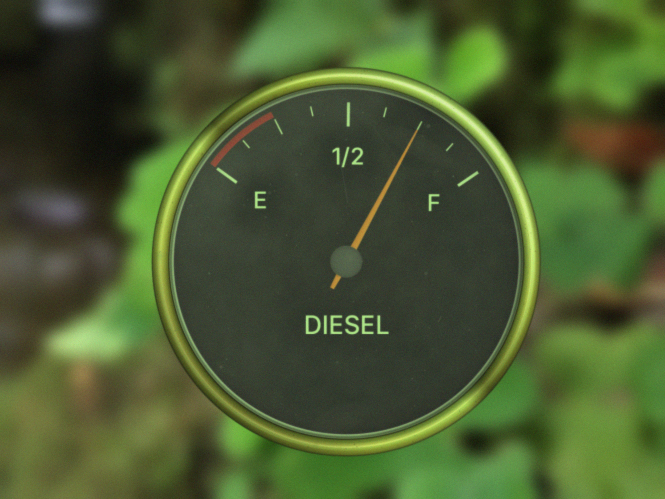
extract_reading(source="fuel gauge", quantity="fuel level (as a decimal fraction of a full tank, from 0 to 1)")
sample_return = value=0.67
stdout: value=0.75
